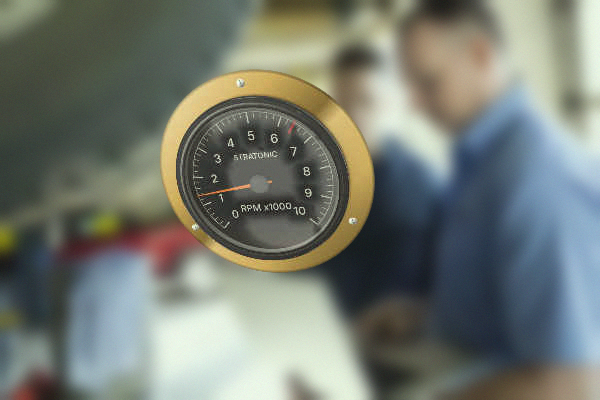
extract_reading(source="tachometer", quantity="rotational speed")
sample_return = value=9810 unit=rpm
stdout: value=1400 unit=rpm
